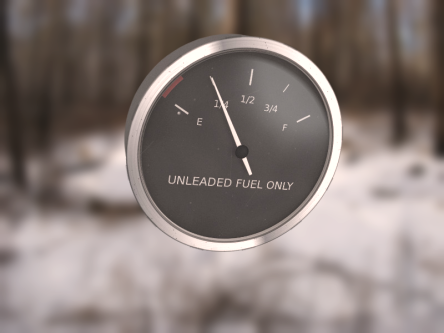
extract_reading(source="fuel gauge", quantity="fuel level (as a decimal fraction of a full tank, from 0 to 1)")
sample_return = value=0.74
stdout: value=0.25
